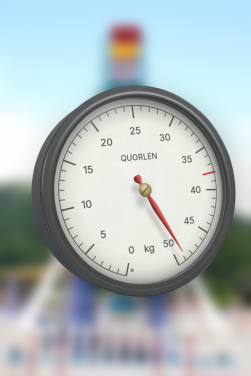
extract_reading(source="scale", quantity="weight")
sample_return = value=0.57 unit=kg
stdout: value=49 unit=kg
